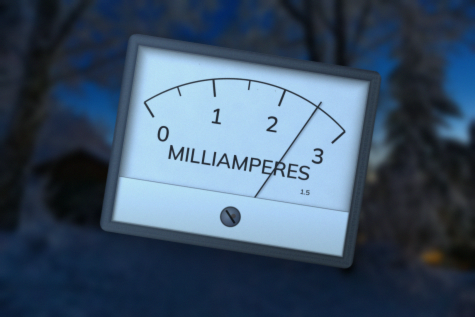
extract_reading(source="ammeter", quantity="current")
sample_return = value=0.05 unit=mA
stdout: value=2.5 unit=mA
